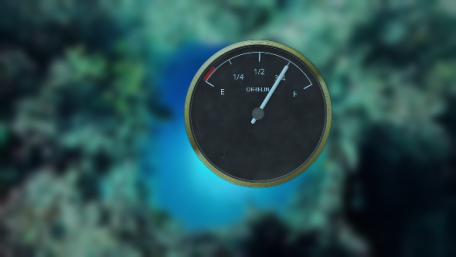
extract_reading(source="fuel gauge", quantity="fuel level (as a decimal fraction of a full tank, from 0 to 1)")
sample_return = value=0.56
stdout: value=0.75
